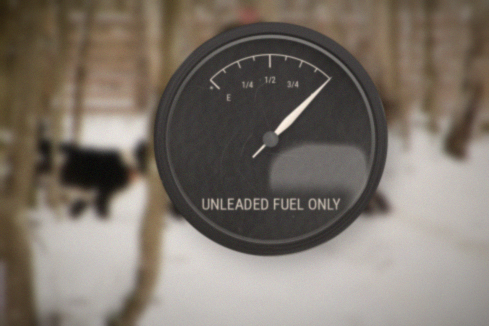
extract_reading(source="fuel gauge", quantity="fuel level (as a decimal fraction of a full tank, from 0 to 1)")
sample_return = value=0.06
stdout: value=1
